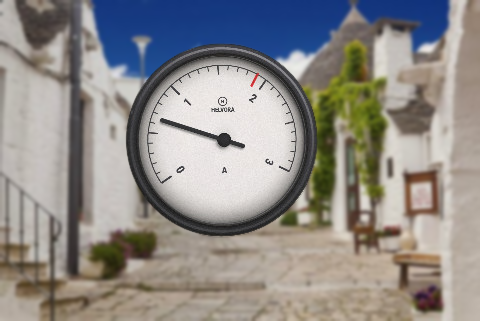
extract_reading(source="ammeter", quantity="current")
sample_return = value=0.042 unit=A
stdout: value=0.65 unit=A
